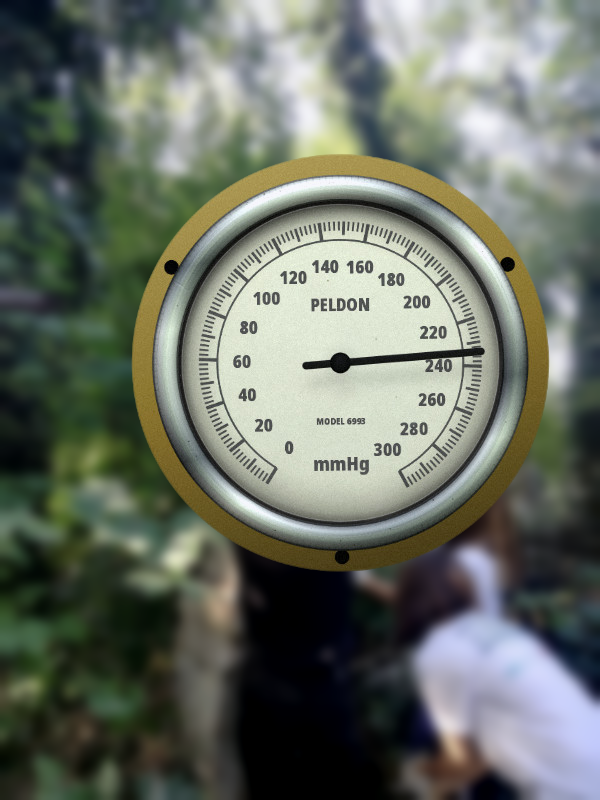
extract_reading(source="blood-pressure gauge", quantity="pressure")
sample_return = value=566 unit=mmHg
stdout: value=234 unit=mmHg
